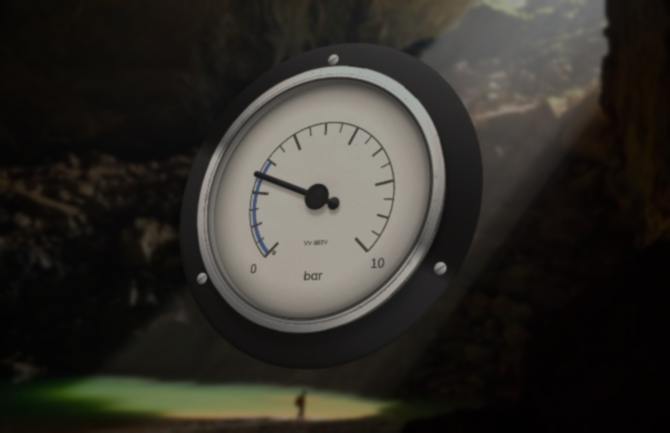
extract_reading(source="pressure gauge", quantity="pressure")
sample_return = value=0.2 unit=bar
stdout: value=2.5 unit=bar
